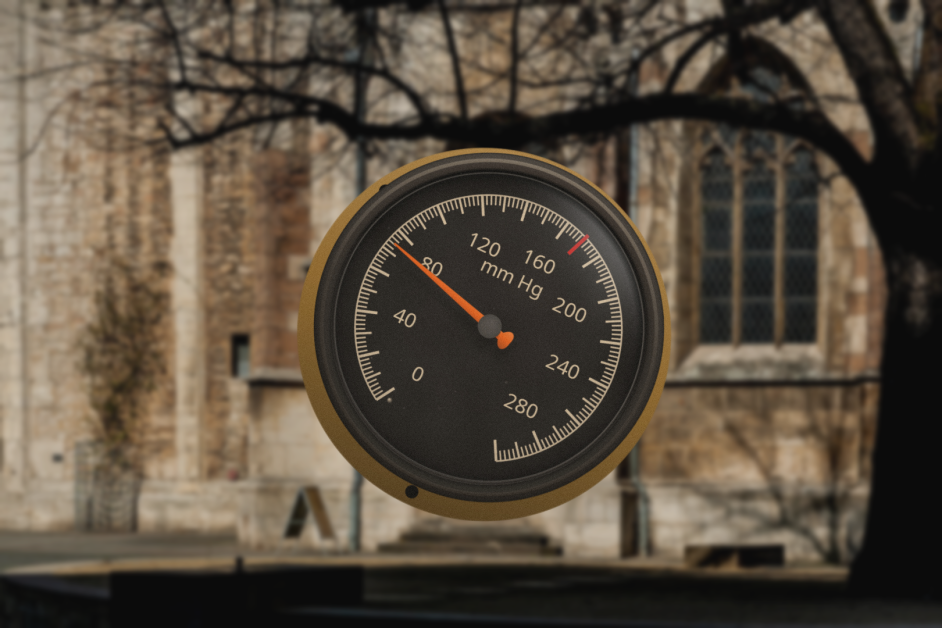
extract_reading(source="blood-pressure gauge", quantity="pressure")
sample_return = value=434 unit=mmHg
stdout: value=74 unit=mmHg
